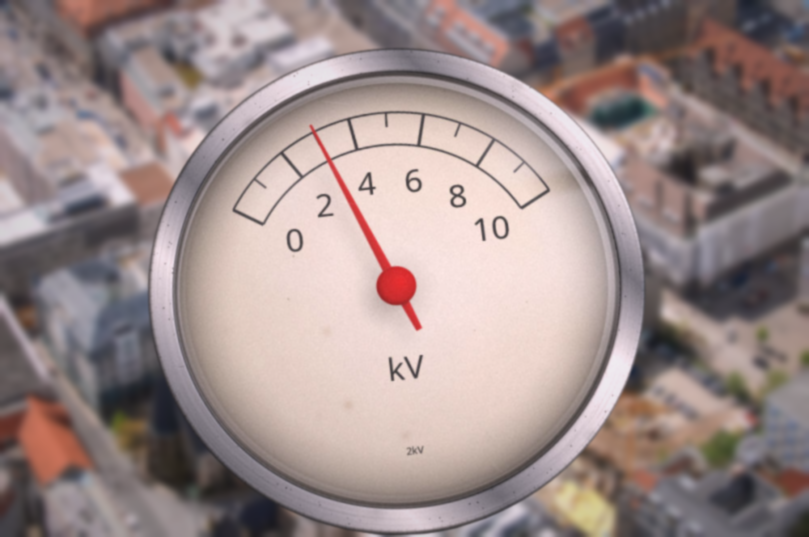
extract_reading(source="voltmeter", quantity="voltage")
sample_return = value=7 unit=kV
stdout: value=3 unit=kV
